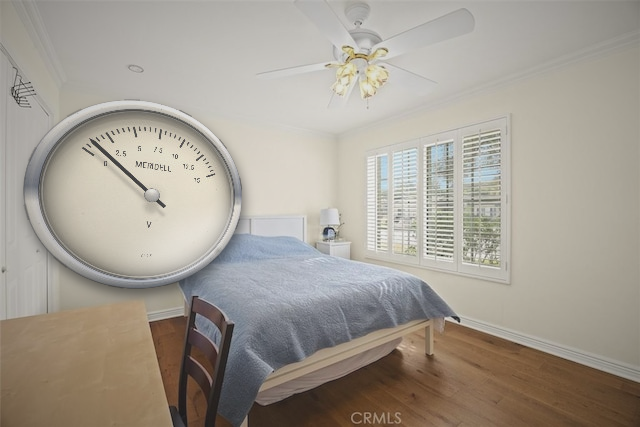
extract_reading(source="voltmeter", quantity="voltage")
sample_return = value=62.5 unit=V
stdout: value=1 unit=V
